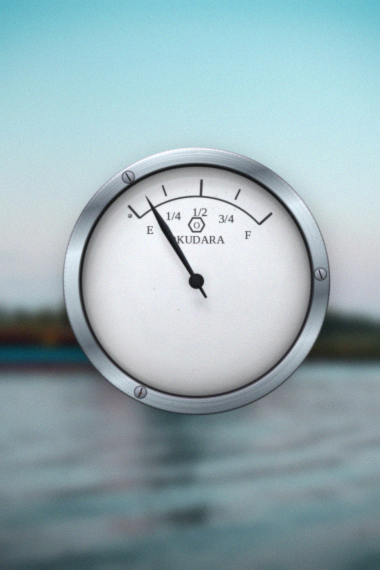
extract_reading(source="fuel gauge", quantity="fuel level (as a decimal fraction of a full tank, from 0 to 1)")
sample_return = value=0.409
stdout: value=0.125
